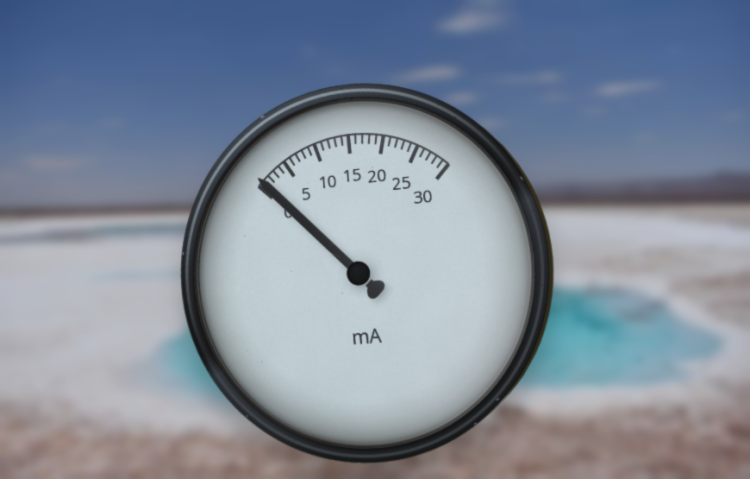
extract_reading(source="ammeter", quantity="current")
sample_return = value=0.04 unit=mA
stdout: value=1 unit=mA
